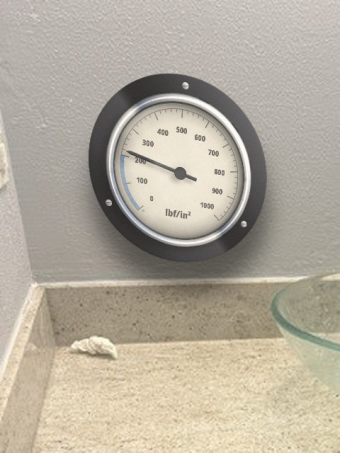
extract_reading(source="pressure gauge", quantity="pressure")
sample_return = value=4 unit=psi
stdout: value=220 unit=psi
